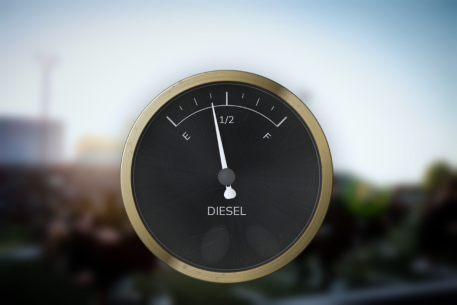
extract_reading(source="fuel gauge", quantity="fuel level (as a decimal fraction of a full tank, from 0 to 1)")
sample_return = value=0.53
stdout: value=0.375
